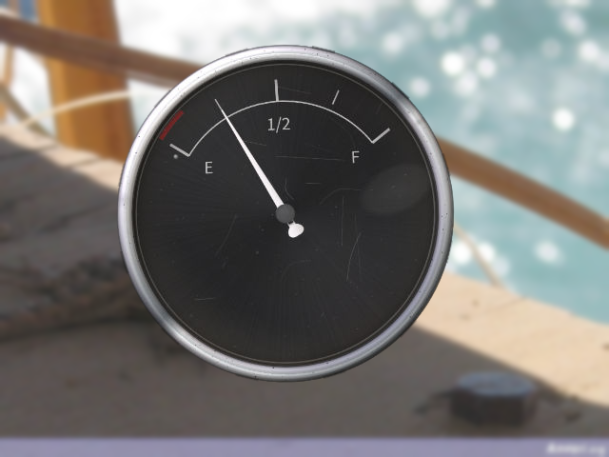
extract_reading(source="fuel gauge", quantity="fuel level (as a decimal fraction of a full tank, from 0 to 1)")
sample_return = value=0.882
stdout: value=0.25
